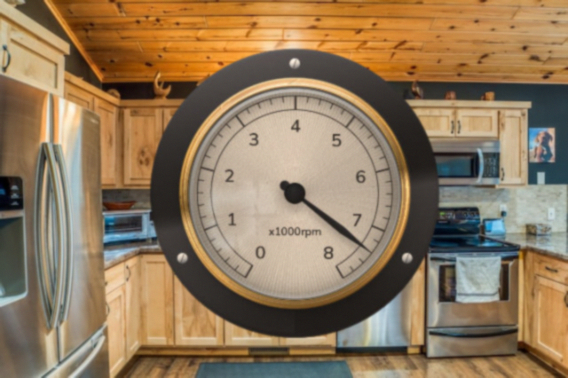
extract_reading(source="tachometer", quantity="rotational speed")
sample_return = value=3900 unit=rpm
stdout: value=7400 unit=rpm
